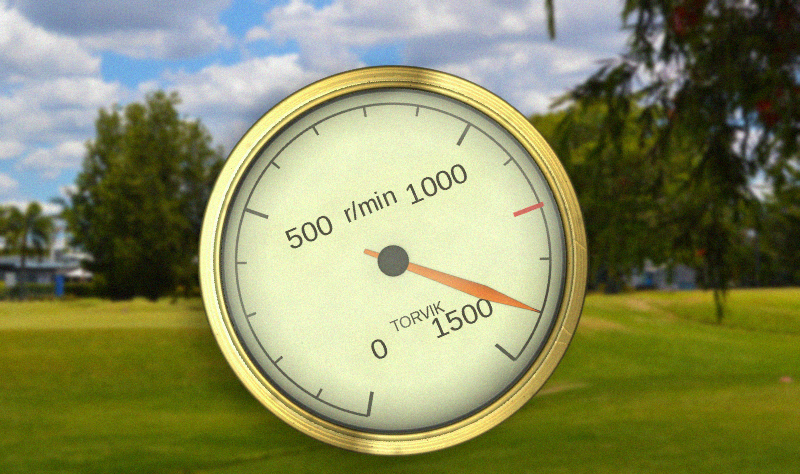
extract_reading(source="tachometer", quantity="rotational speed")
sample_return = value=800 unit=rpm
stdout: value=1400 unit=rpm
